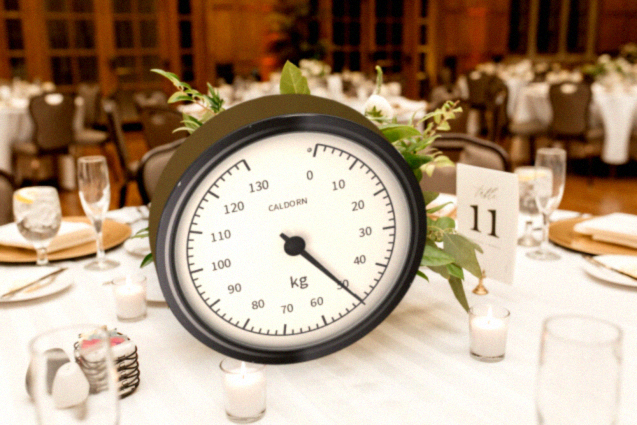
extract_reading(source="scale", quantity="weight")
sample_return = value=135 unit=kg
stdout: value=50 unit=kg
